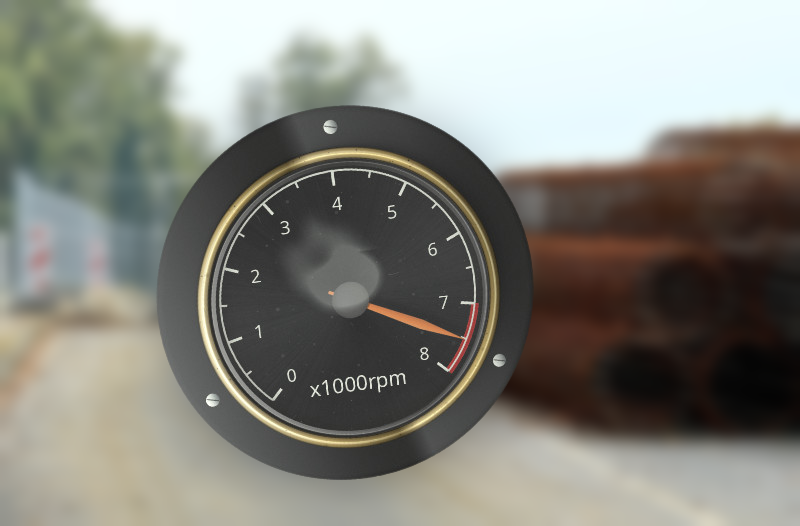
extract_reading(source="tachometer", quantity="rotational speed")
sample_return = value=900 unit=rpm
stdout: value=7500 unit=rpm
